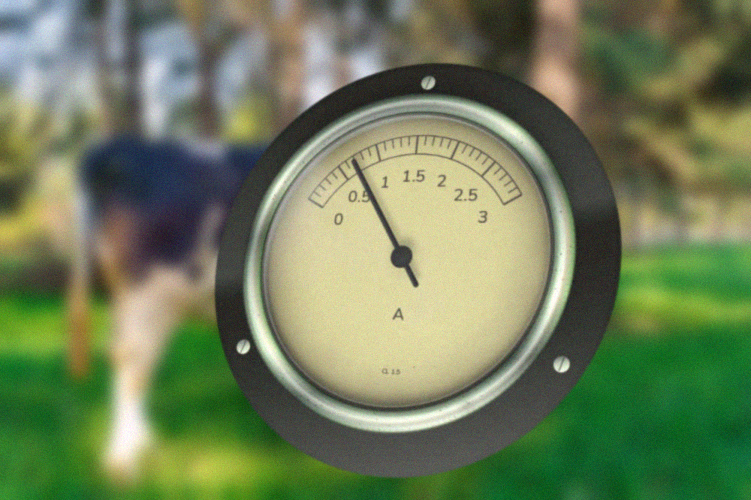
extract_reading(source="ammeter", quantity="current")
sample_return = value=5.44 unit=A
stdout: value=0.7 unit=A
